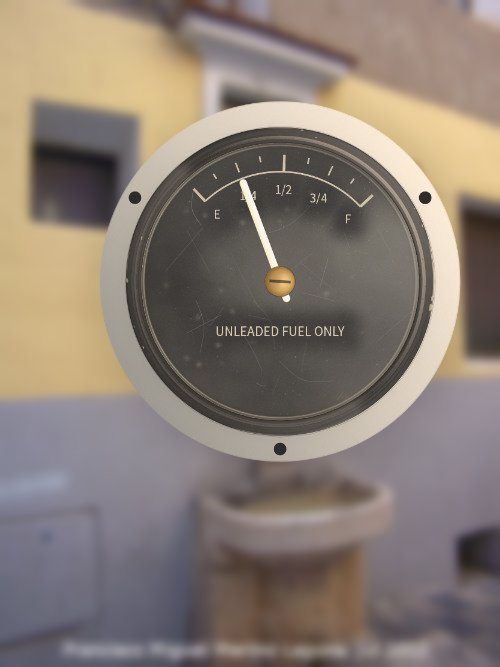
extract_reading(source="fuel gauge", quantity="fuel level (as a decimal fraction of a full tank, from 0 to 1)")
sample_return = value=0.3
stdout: value=0.25
